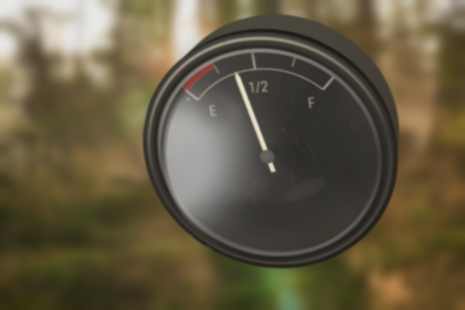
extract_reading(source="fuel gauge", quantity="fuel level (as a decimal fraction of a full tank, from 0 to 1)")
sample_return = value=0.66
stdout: value=0.375
